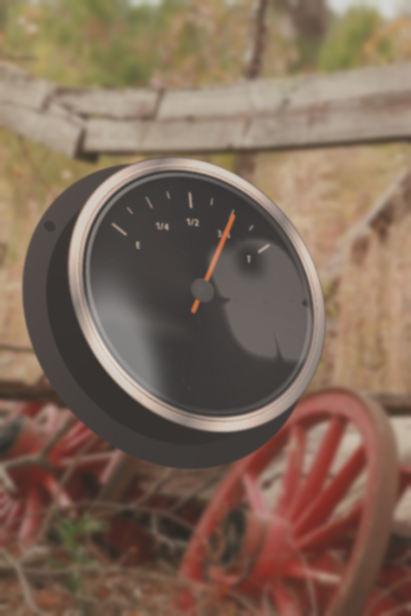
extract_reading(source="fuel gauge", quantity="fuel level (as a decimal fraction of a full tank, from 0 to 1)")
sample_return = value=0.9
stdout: value=0.75
